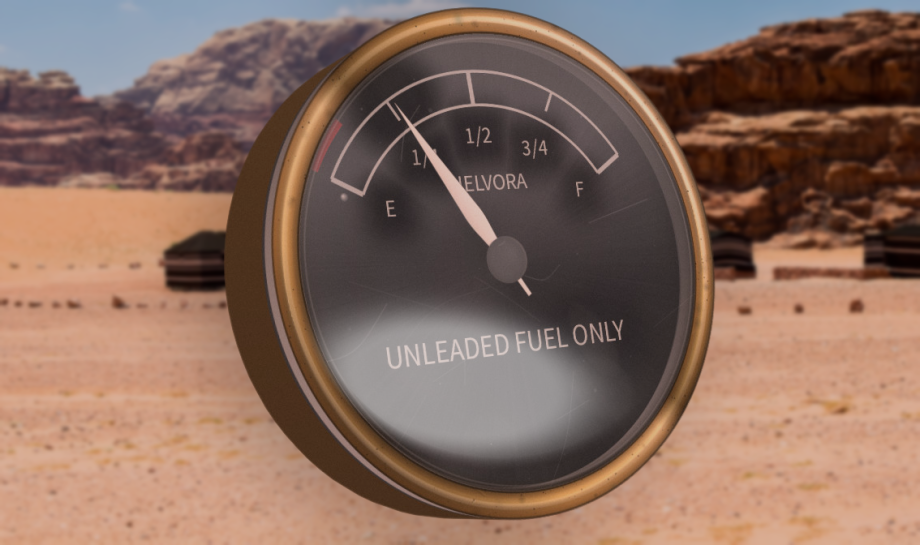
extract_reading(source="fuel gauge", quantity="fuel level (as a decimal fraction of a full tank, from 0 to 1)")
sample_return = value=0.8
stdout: value=0.25
